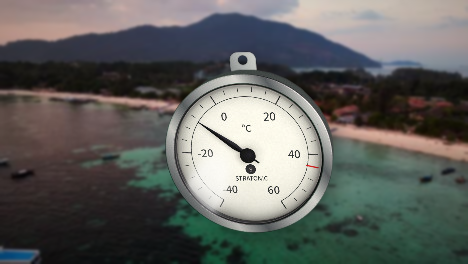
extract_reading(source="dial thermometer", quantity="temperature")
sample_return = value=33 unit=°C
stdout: value=-8 unit=°C
